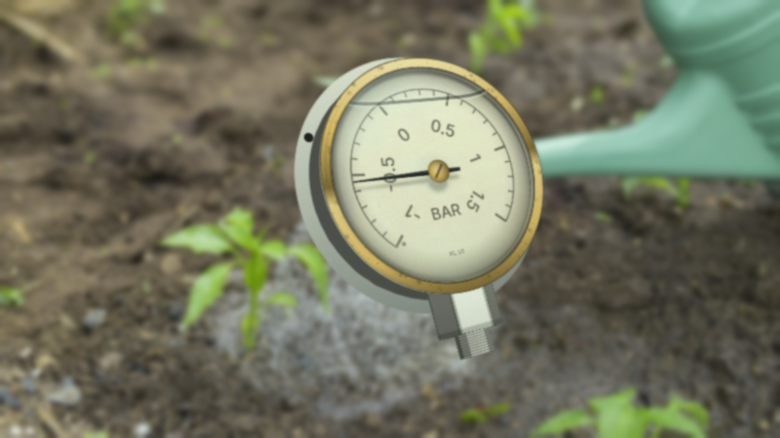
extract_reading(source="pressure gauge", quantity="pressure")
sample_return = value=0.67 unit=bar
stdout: value=-0.55 unit=bar
